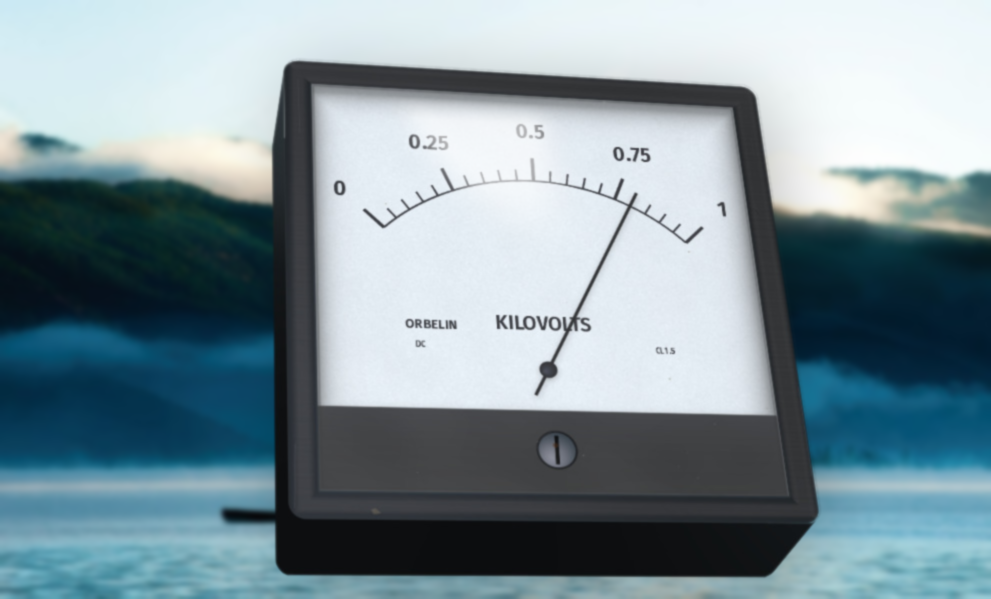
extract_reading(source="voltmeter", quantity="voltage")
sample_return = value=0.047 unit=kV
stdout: value=0.8 unit=kV
